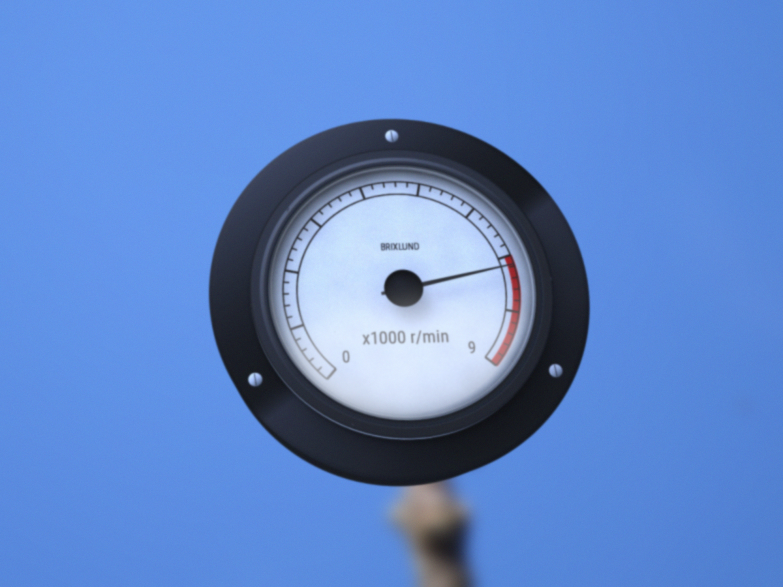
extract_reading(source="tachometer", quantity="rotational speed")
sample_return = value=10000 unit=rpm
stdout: value=7200 unit=rpm
